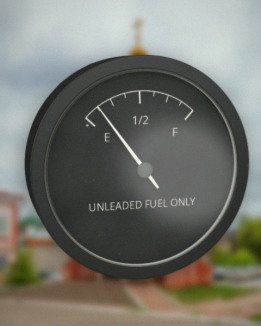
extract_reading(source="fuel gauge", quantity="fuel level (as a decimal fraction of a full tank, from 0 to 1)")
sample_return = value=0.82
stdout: value=0.125
